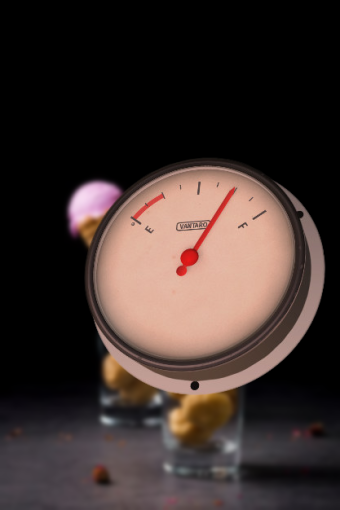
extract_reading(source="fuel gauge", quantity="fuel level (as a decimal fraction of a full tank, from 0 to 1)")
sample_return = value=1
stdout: value=0.75
